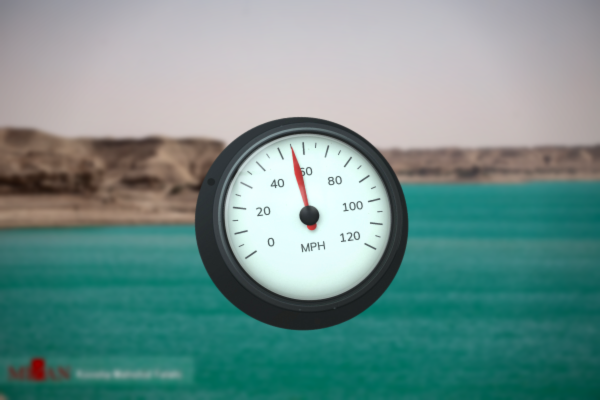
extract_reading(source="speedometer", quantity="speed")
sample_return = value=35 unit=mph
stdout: value=55 unit=mph
